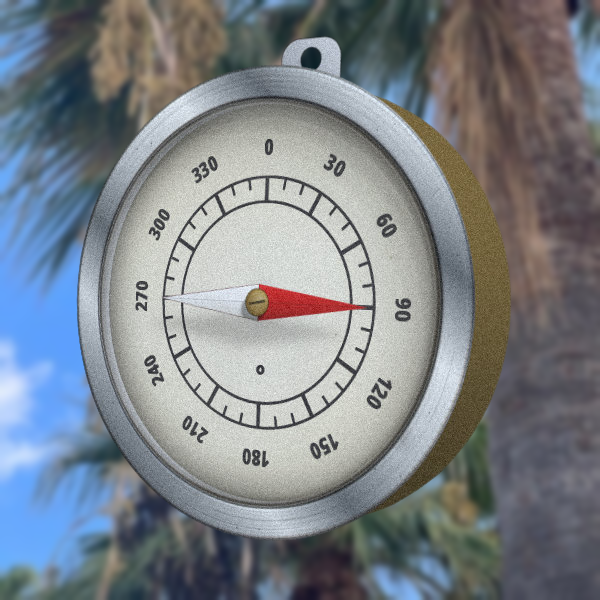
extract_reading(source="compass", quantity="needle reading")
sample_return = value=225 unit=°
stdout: value=90 unit=°
